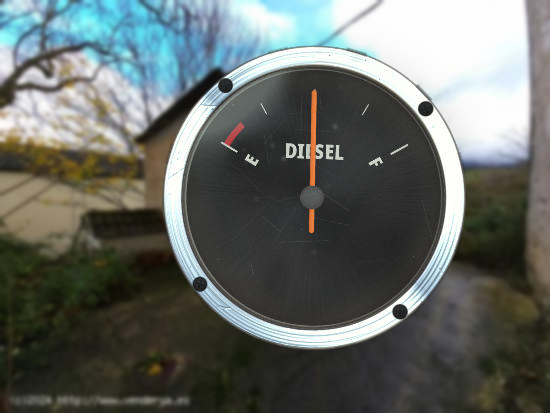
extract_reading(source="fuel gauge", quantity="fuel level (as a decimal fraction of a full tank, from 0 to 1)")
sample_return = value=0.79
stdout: value=0.5
